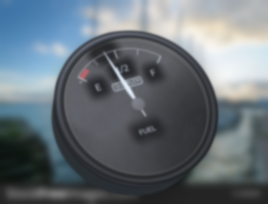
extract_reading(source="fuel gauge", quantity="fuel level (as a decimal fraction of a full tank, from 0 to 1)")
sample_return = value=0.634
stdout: value=0.375
